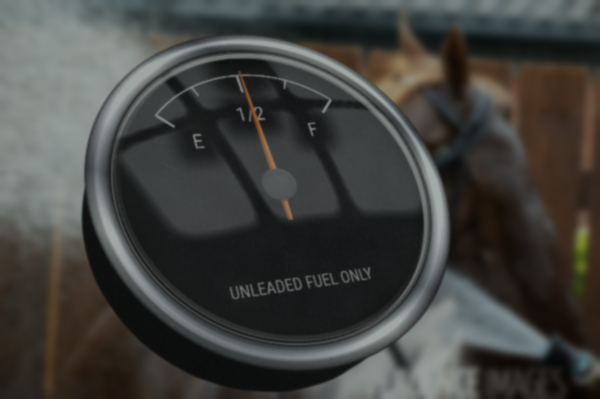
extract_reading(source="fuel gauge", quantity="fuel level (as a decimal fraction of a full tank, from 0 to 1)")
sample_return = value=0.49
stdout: value=0.5
